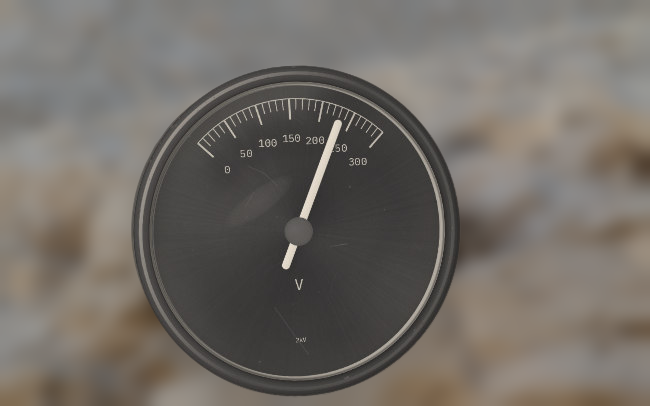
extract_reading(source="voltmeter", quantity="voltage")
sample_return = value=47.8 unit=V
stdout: value=230 unit=V
